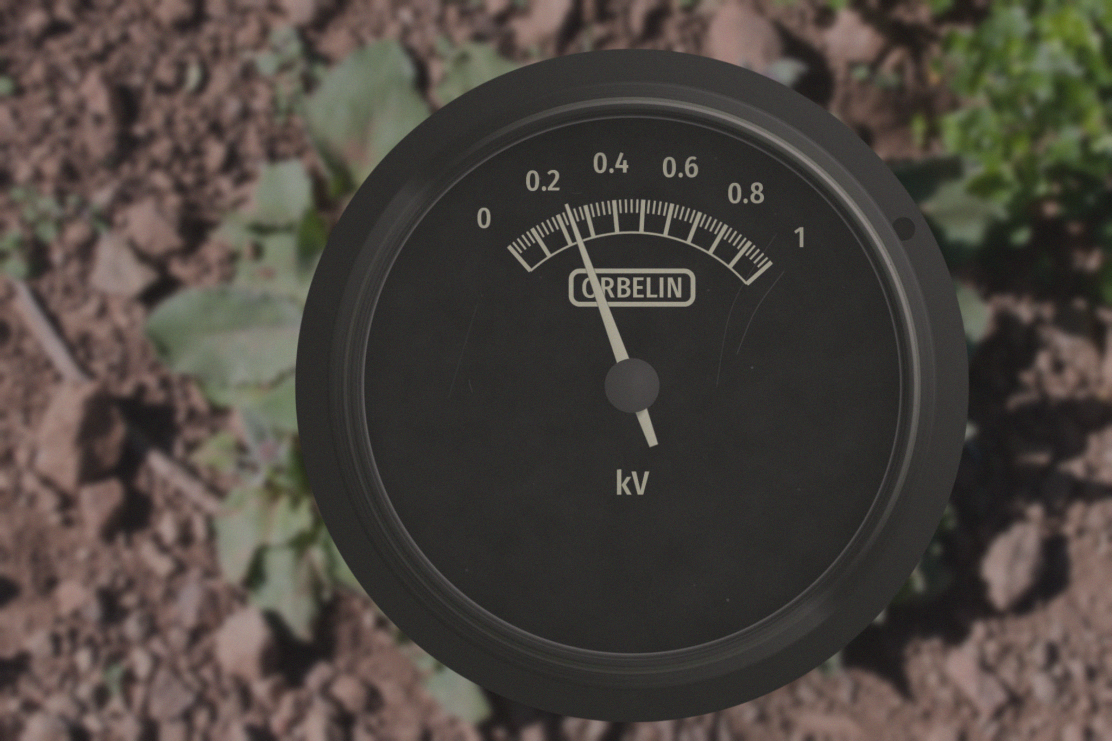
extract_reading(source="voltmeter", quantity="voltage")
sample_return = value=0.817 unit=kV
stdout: value=0.24 unit=kV
